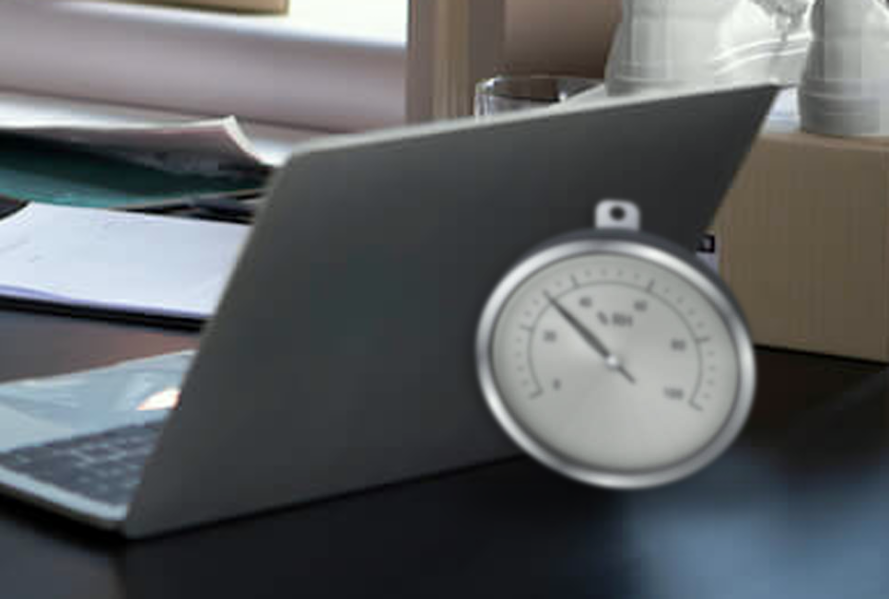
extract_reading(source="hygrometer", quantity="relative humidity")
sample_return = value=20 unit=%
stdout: value=32 unit=%
